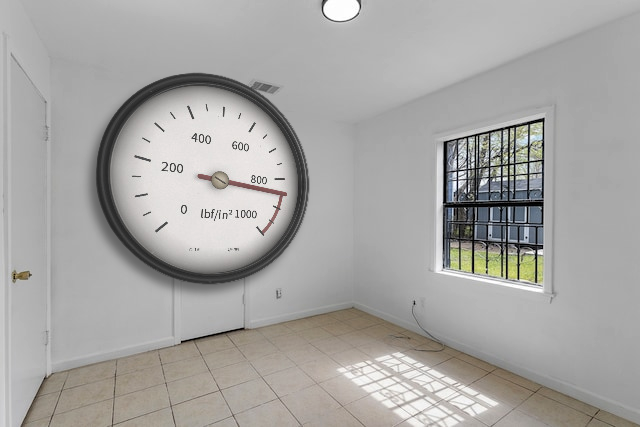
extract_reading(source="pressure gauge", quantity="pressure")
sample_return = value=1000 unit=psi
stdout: value=850 unit=psi
